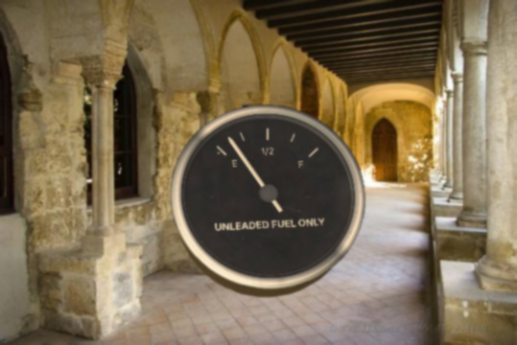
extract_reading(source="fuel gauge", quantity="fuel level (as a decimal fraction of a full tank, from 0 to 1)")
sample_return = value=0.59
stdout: value=0.125
